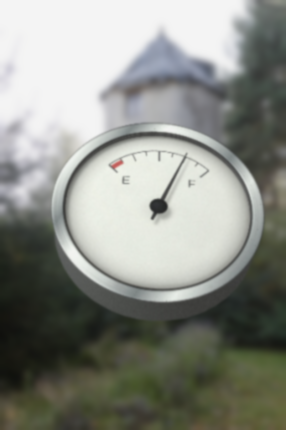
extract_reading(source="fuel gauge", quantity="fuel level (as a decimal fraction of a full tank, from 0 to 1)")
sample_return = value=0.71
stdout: value=0.75
